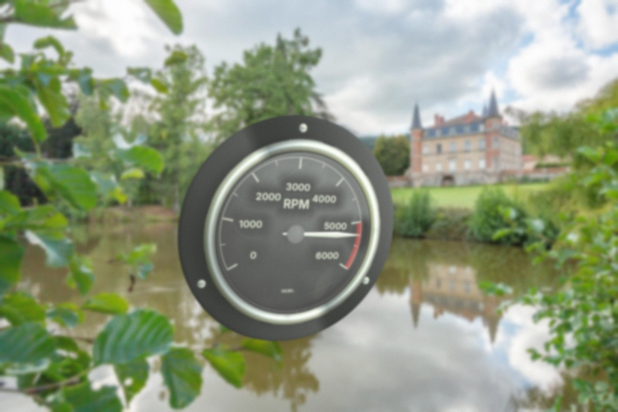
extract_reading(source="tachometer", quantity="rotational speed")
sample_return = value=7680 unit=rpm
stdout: value=5250 unit=rpm
